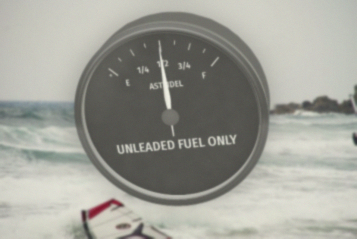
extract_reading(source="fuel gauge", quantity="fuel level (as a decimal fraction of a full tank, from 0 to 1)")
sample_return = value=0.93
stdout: value=0.5
